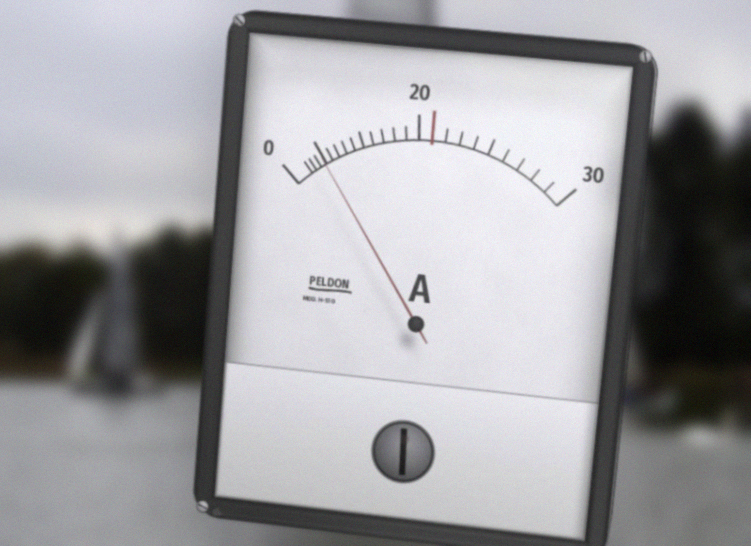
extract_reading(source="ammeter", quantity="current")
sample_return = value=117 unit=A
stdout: value=10 unit=A
